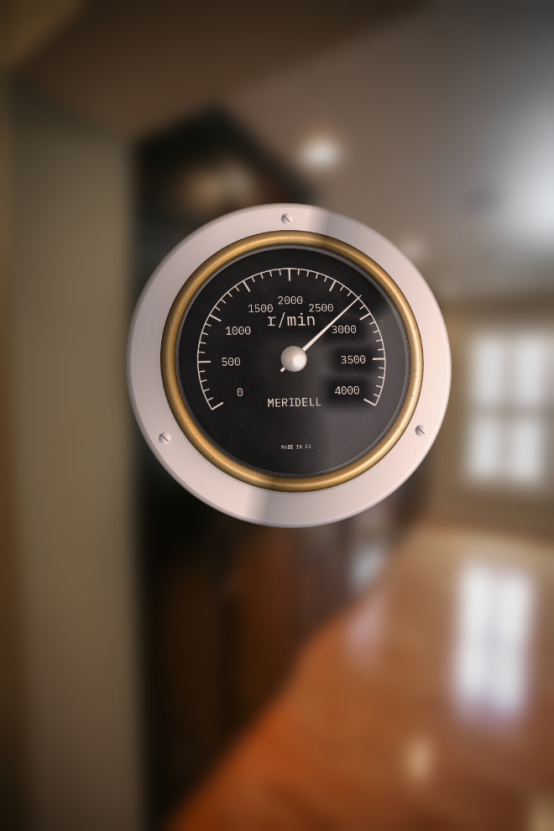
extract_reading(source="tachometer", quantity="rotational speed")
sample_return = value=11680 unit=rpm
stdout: value=2800 unit=rpm
